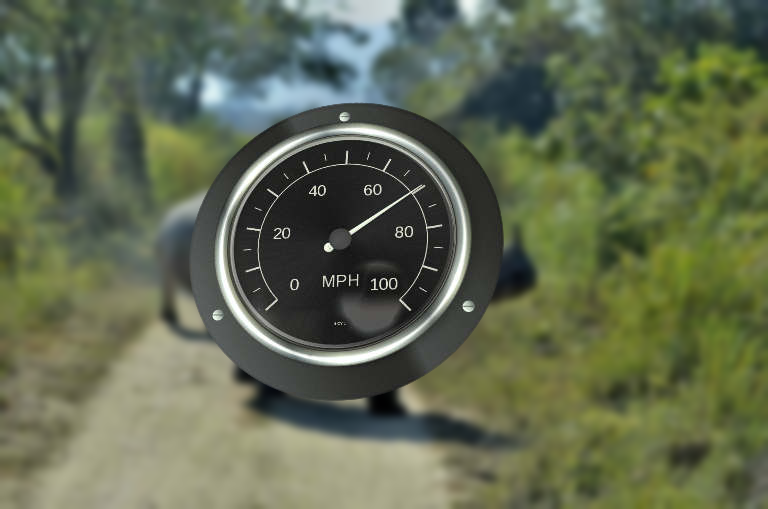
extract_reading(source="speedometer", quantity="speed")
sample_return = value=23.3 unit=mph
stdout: value=70 unit=mph
